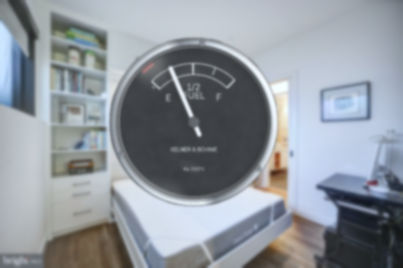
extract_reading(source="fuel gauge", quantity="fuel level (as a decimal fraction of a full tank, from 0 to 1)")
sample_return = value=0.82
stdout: value=0.25
